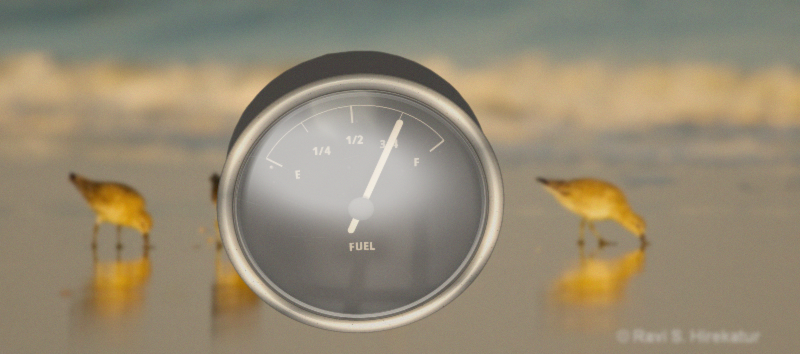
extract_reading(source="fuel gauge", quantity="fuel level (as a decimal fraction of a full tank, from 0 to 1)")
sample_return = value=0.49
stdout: value=0.75
